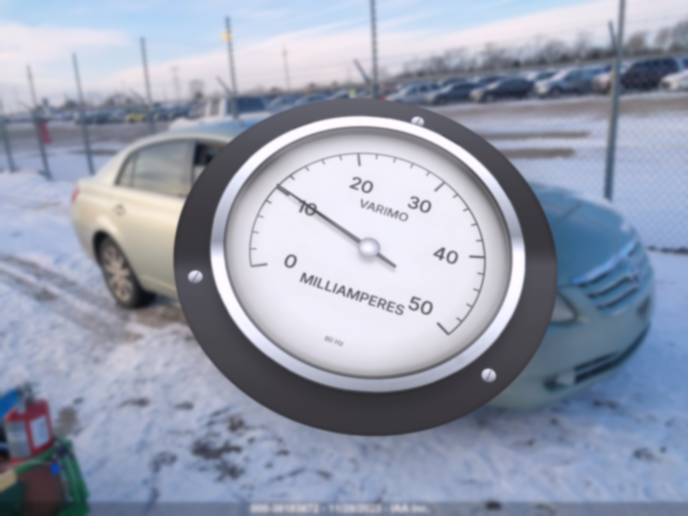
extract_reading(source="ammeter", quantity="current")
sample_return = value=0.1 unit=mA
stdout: value=10 unit=mA
